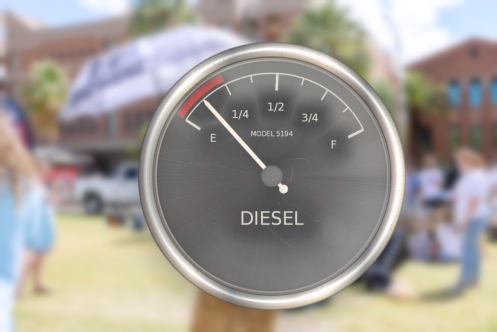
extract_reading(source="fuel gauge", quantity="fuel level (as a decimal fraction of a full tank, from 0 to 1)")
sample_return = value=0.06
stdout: value=0.125
